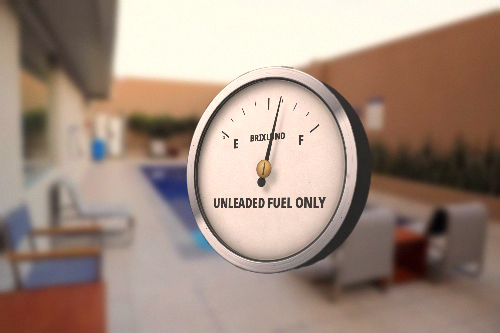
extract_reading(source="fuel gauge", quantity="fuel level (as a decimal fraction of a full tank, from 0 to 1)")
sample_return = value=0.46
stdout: value=0.625
